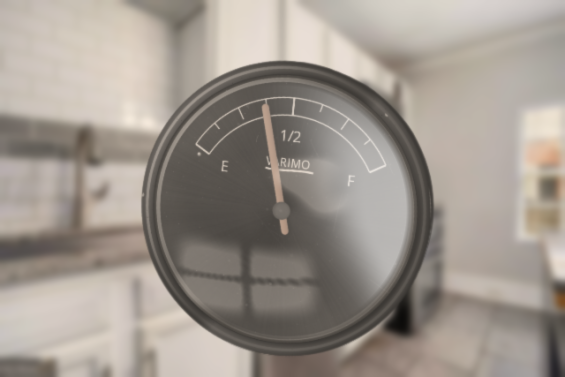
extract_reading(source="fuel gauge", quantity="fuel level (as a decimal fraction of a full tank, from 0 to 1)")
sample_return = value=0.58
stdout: value=0.375
